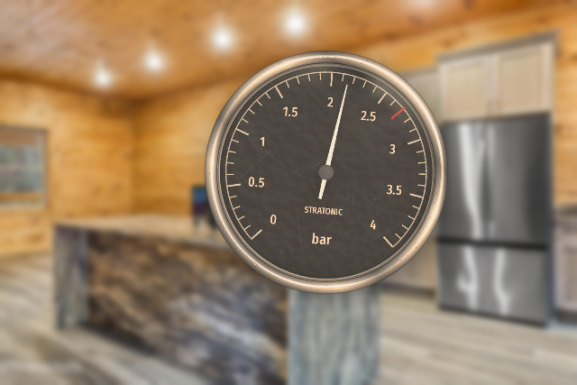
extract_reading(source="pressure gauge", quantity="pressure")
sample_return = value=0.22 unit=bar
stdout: value=2.15 unit=bar
